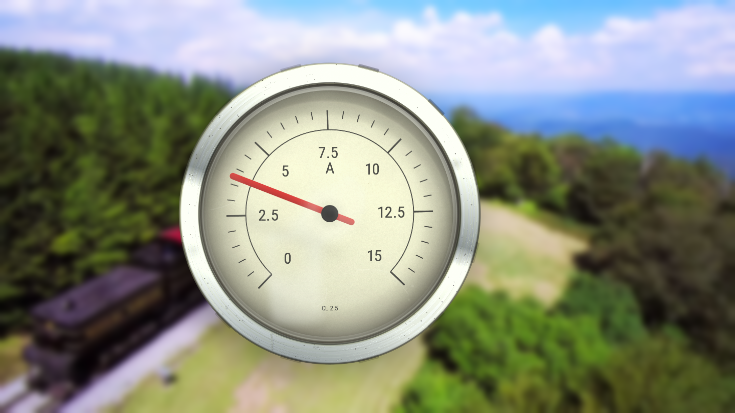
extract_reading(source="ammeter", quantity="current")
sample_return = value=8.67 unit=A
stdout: value=3.75 unit=A
